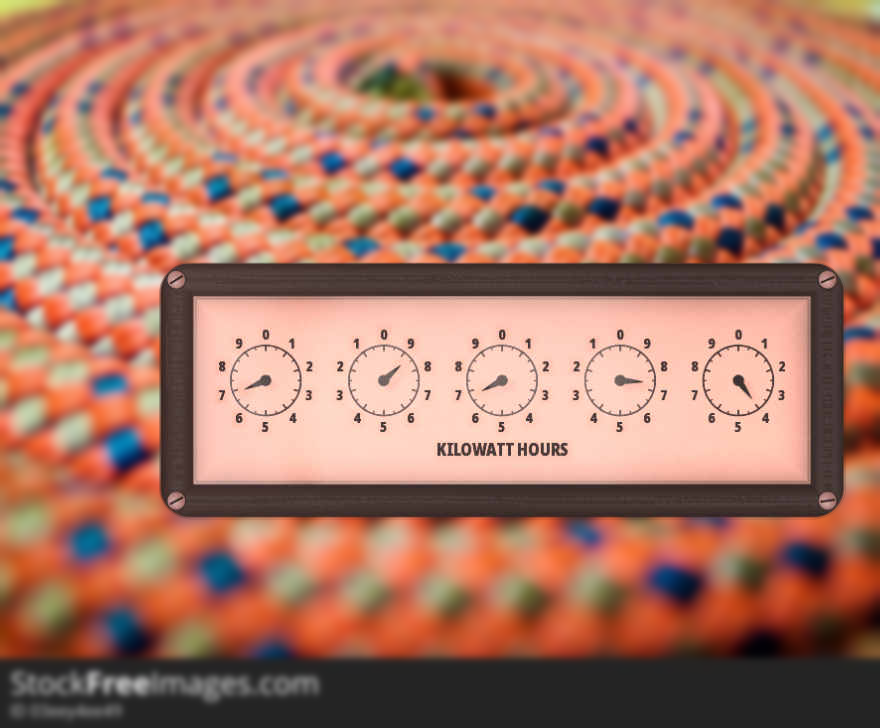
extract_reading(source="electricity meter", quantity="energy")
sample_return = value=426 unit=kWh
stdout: value=68674 unit=kWh
